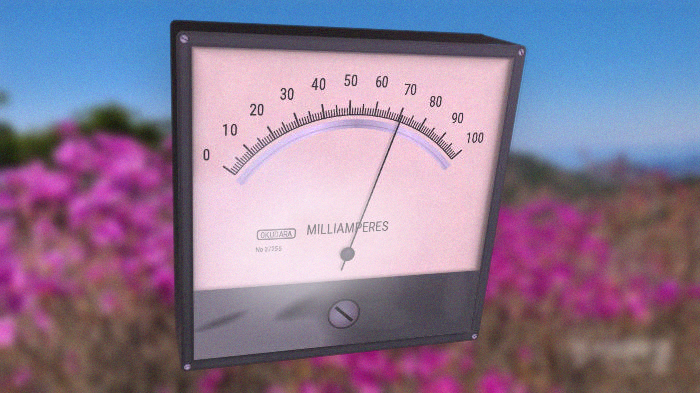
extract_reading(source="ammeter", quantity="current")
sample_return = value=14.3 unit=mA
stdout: value=70 unit=mA
